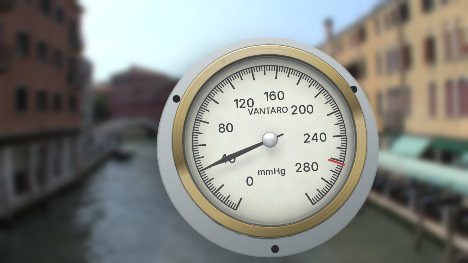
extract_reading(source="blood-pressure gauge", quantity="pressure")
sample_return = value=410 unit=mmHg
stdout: value=40 unit=mmHg
